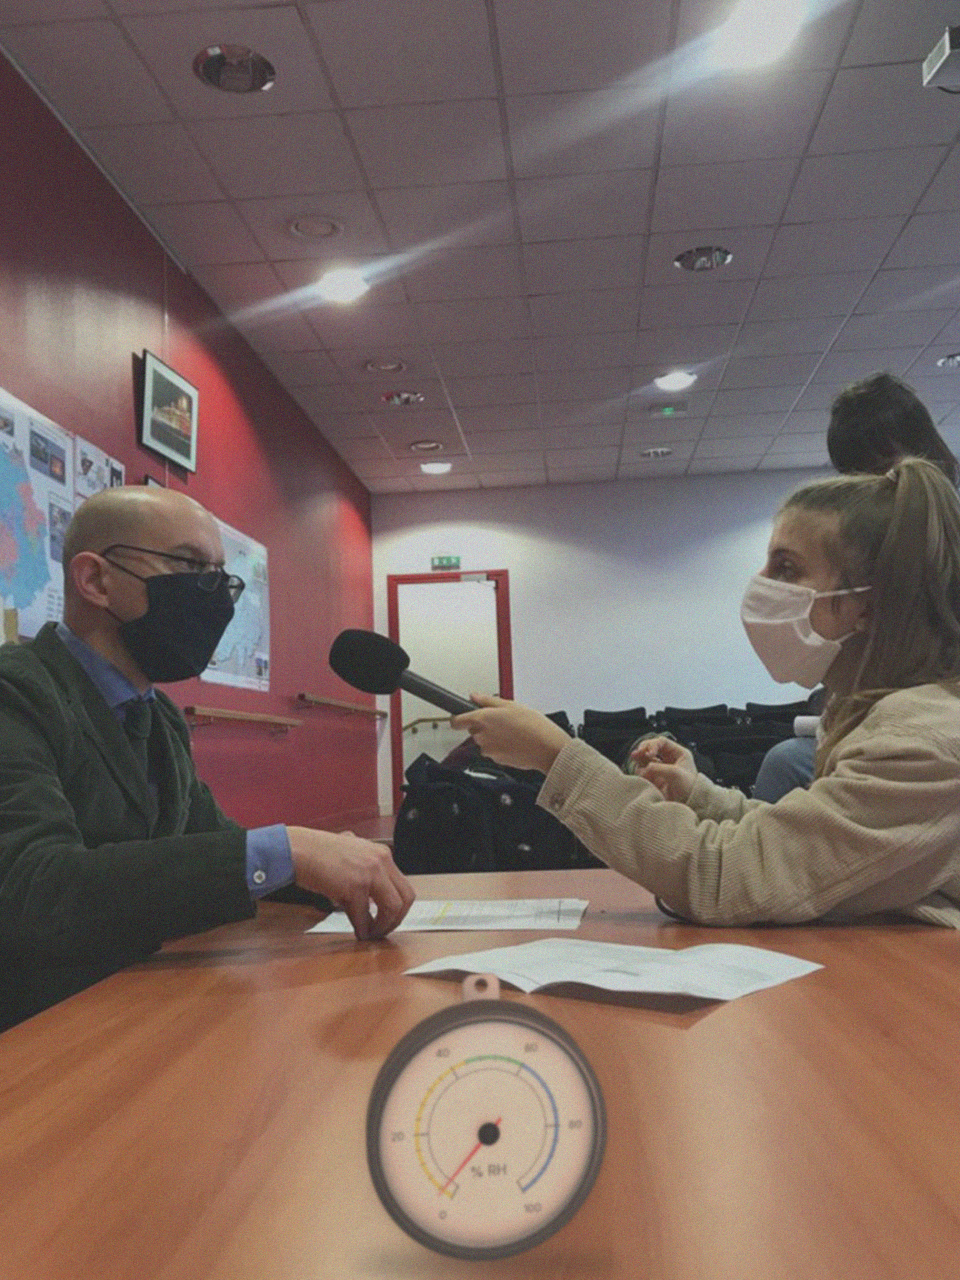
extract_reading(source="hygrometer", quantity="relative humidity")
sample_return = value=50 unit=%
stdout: value=4 unit=%
